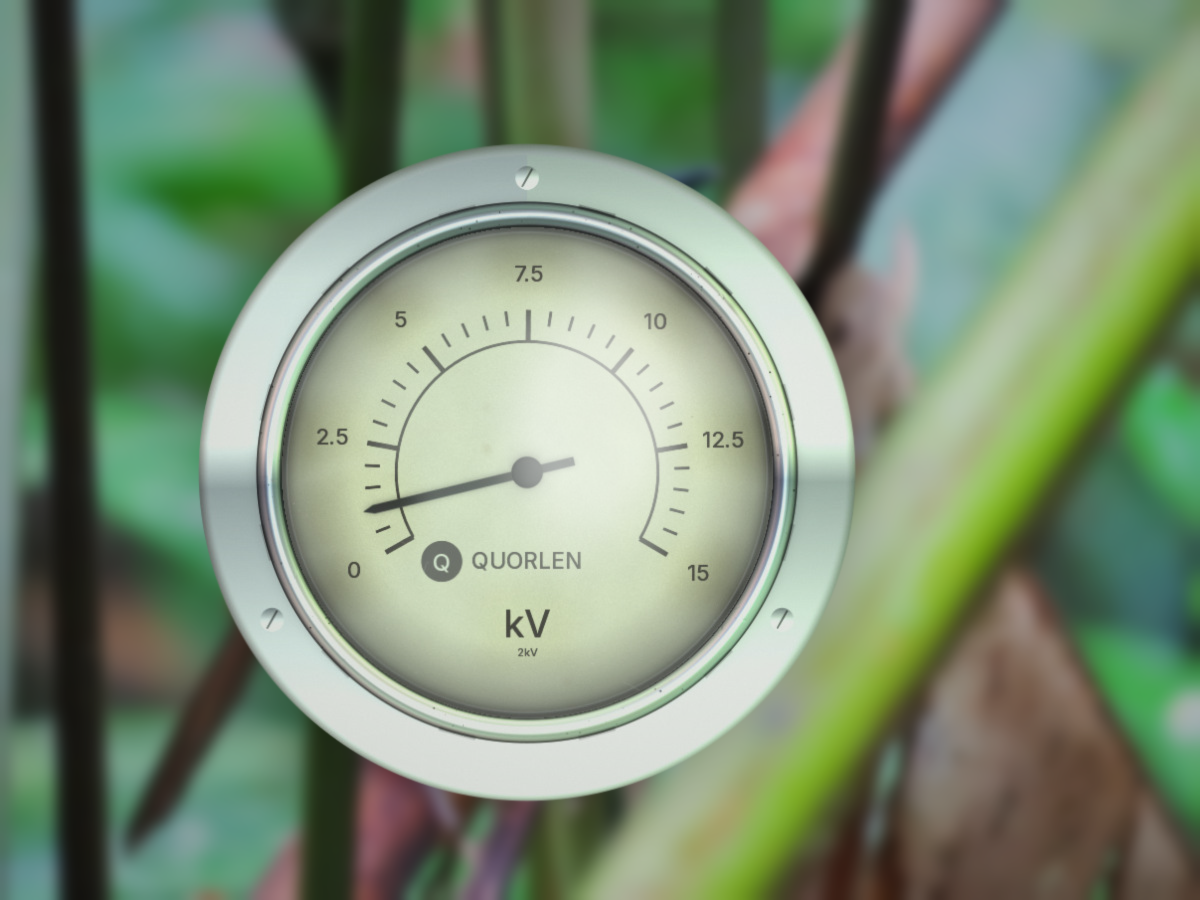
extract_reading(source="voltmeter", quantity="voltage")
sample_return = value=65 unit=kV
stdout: value=1 unit=kV
